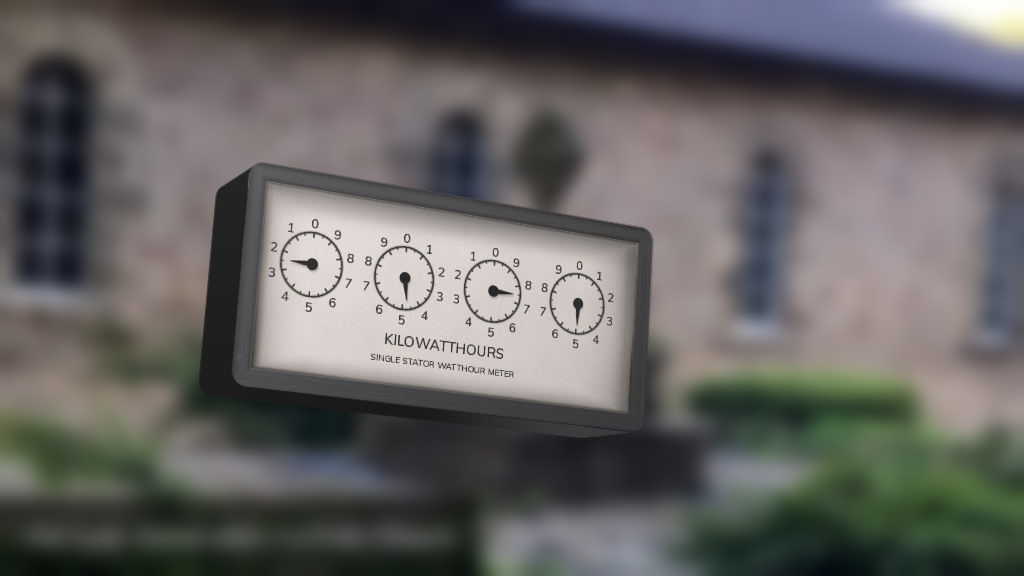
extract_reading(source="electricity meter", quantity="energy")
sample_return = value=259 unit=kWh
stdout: value=2475 unit=kWh
